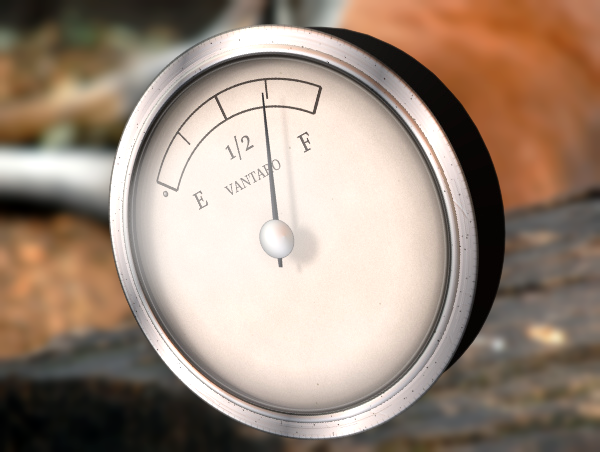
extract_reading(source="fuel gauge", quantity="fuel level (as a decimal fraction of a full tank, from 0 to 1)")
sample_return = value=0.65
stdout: value=0.75
